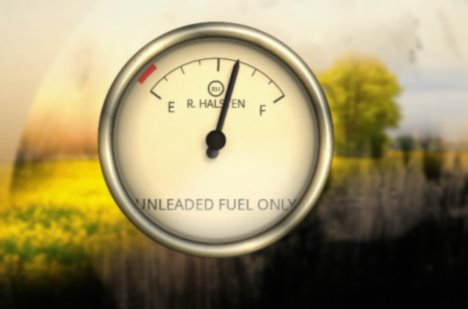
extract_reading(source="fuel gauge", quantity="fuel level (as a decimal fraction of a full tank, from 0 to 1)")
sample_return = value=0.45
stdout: value=0.625
